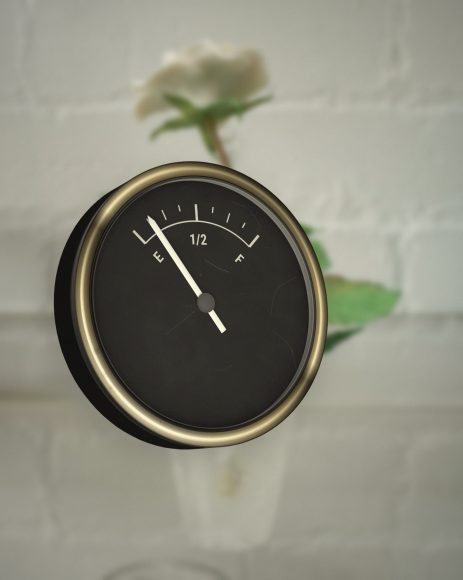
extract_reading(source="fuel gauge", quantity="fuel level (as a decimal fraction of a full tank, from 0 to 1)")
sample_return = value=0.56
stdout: value=0.125
